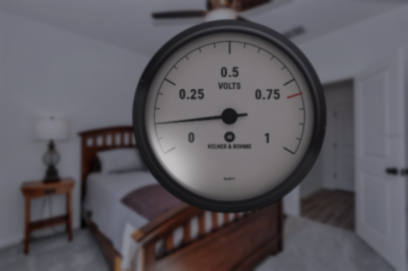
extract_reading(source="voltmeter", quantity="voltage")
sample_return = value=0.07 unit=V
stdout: value=0.1 unit=V
